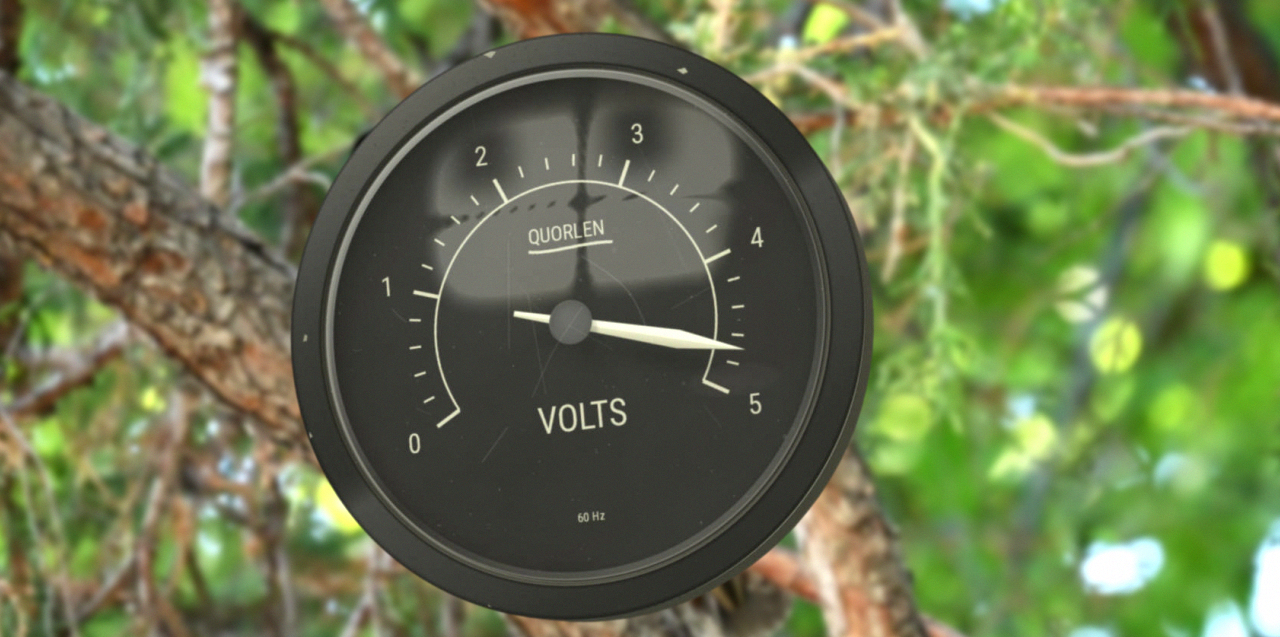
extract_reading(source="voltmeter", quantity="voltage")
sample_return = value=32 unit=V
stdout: value=4.7 unit=V
